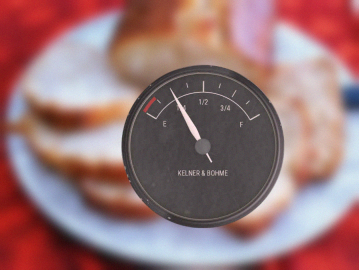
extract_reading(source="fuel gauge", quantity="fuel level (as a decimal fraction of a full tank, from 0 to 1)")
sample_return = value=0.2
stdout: value=0.25
